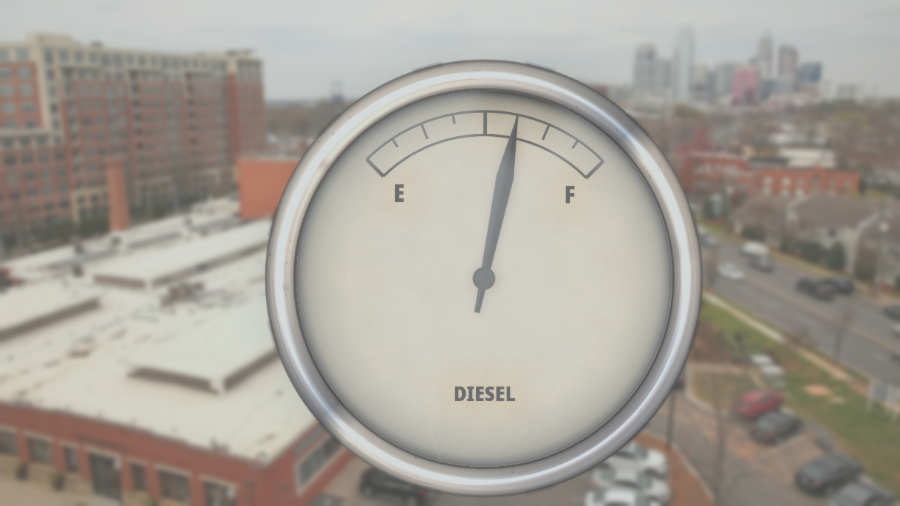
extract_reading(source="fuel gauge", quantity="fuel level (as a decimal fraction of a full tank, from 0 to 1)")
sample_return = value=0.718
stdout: value=0.625
